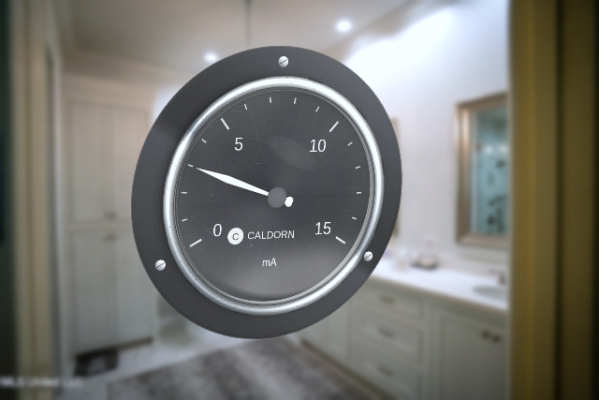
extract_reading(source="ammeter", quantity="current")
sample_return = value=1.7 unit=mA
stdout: value=3 unit=mA
